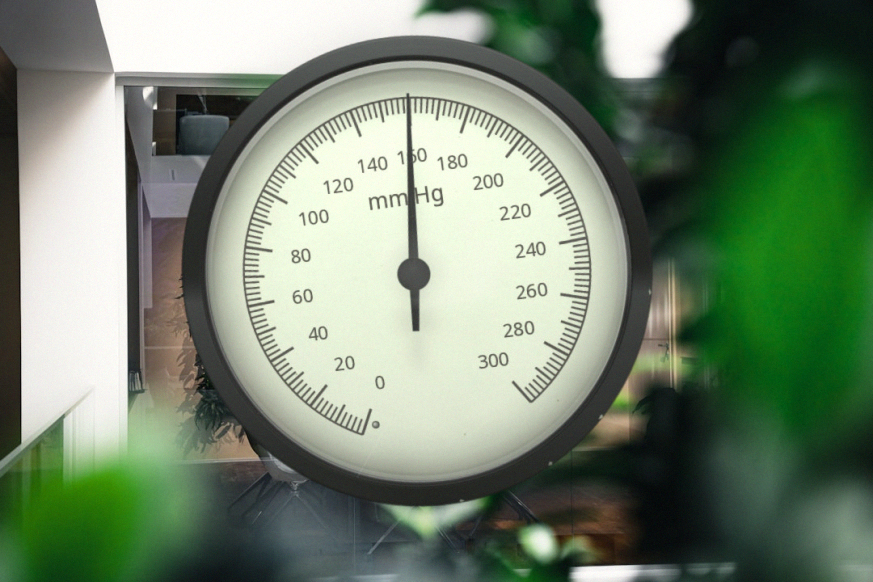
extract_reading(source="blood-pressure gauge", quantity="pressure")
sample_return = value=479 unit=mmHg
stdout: value=160 unit=mmHg
